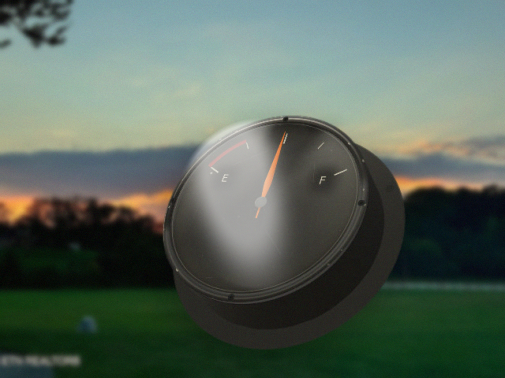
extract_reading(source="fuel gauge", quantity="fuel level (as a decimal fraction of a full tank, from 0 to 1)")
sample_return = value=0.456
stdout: value=0.5
